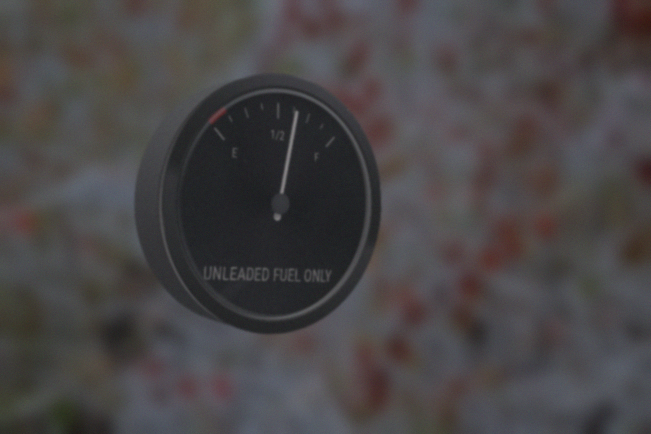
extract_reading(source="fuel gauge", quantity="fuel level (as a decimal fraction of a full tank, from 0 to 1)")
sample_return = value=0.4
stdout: value=0.625
